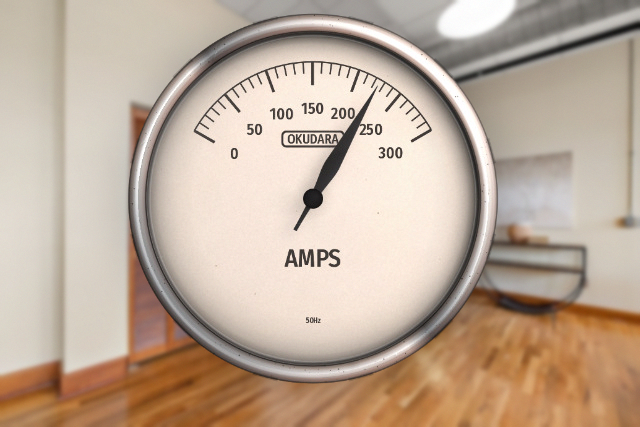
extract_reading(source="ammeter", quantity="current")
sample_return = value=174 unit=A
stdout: value=225 unit=A
